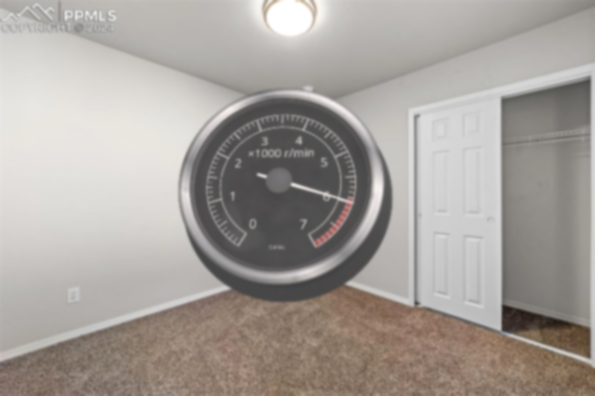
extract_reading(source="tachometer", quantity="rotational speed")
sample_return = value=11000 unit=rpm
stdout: value=6000 unit=rpm
